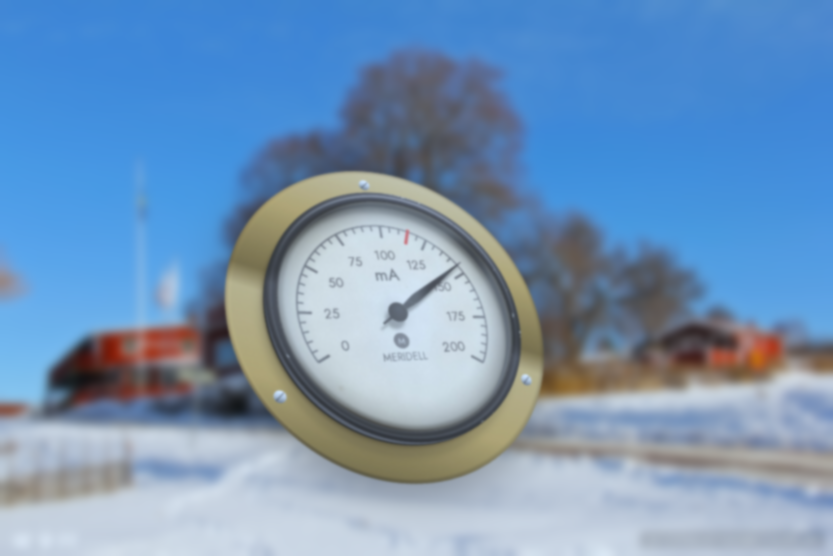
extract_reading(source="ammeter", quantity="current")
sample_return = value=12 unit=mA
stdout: value=145 unit=mA
